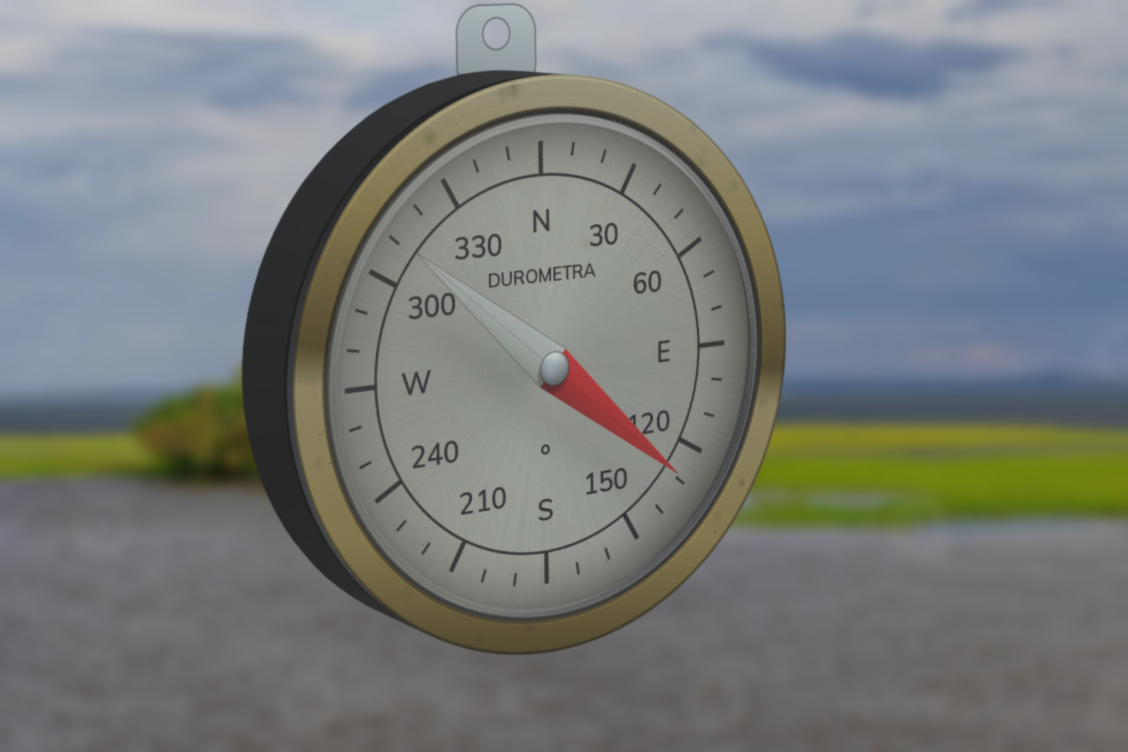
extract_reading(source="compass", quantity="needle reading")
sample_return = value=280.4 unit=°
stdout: value=130 unit=°
